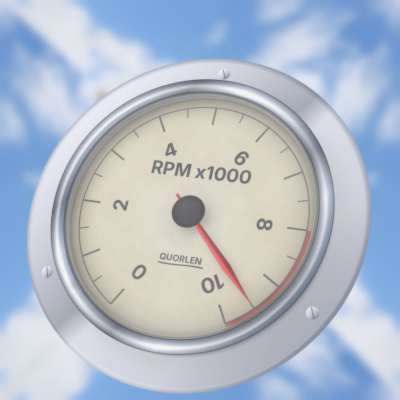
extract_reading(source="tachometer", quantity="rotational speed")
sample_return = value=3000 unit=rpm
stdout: value=9500 unit=rpm
